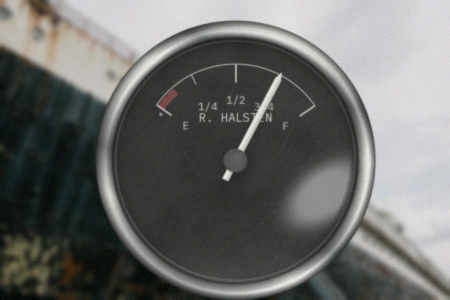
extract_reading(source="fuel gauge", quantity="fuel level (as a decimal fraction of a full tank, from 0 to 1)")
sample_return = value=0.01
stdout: value=0.75
